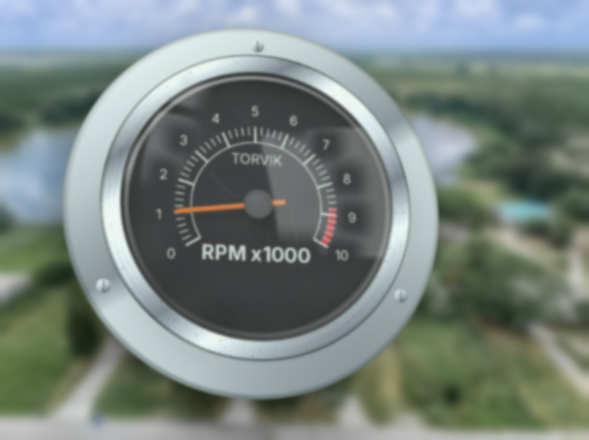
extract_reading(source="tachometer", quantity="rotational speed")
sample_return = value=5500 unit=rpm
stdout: value=1000 unit=rpm
